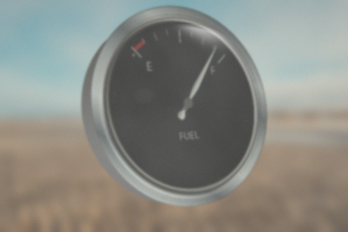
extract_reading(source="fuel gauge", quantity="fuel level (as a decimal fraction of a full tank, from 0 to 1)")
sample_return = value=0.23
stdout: value=0.875
